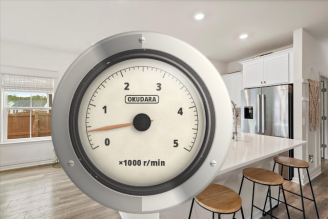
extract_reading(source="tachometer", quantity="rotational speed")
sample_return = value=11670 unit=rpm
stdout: value=400 unit=rpm
